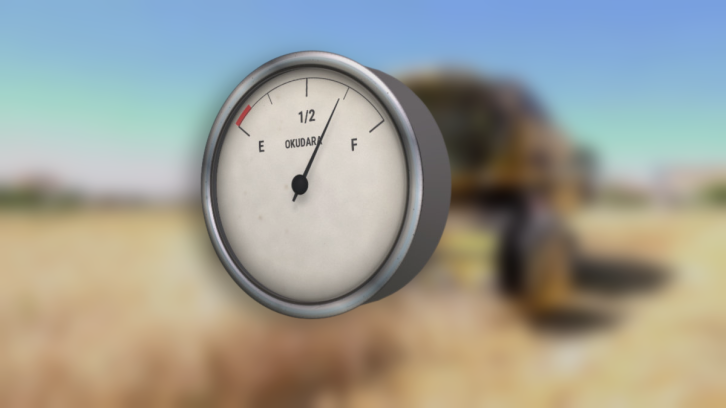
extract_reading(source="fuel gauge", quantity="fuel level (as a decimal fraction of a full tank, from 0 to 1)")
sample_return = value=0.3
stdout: value=0.75
